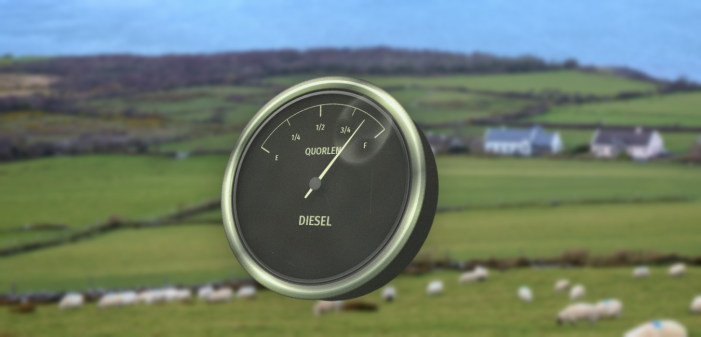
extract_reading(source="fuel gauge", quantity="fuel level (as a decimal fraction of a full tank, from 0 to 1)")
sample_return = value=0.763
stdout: value=0.875
